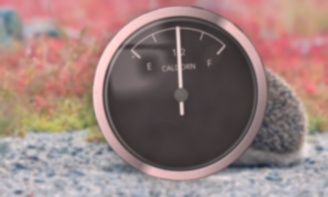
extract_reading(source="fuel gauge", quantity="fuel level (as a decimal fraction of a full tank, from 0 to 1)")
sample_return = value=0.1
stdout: value=0.5
